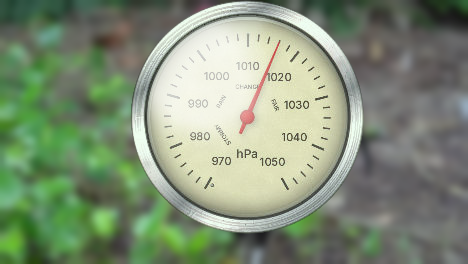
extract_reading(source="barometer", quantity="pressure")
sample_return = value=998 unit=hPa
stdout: value=1016 unit=hPa
